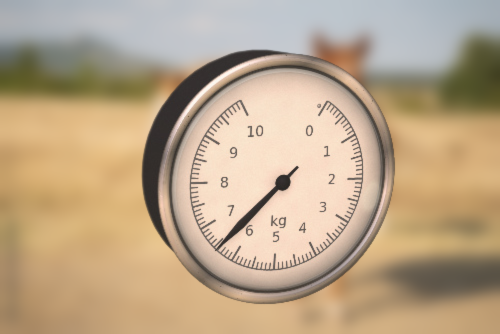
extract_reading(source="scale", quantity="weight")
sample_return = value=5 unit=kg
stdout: value=6.5 unit=kg
